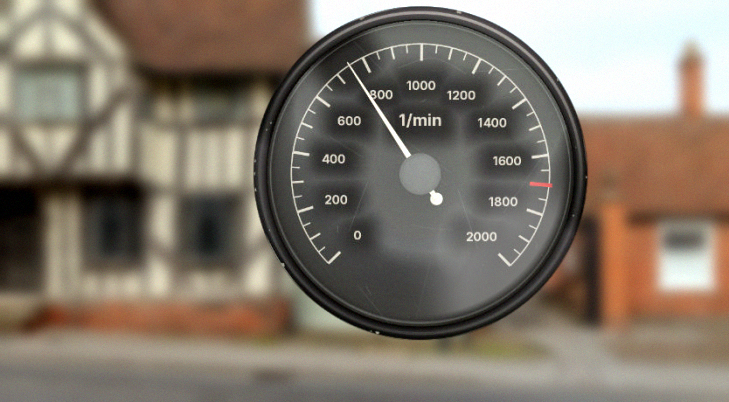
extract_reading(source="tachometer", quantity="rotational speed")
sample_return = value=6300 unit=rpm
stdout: value=750 unit=rpm
